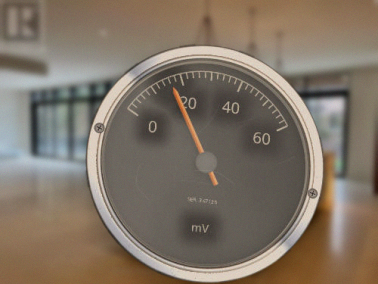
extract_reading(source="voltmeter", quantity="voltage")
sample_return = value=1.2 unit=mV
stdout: value=16 unit=mV
